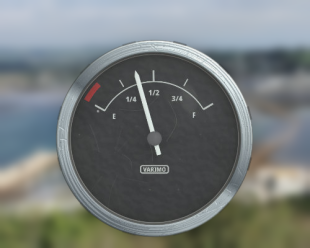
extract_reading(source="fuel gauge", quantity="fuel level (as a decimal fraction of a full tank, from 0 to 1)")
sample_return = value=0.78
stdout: value=0.375
